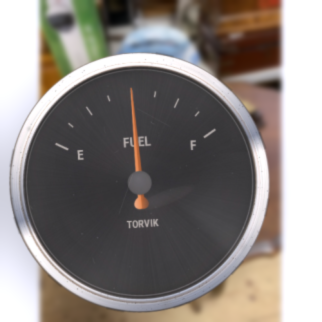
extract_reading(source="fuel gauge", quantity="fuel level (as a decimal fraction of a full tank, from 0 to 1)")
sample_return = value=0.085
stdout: value=0.5
